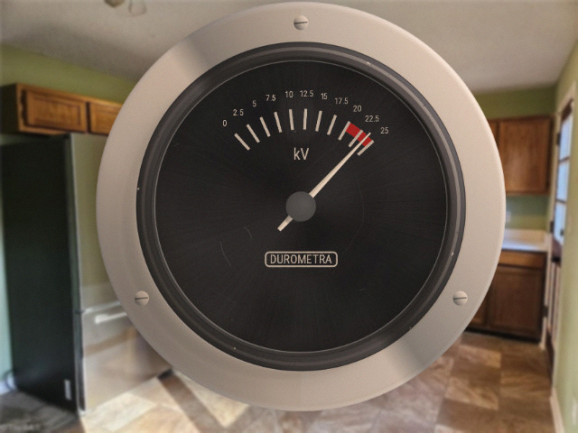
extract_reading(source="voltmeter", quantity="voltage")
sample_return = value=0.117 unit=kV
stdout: value=23.75 unit=kV
